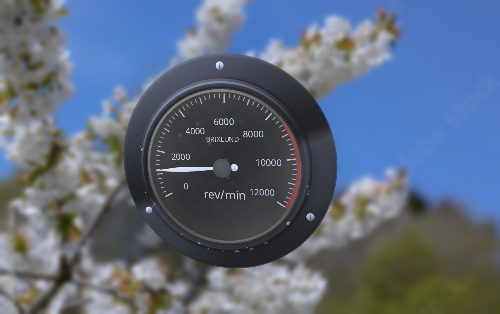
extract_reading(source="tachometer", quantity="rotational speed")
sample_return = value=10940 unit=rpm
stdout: value=1200 unit=rpm
